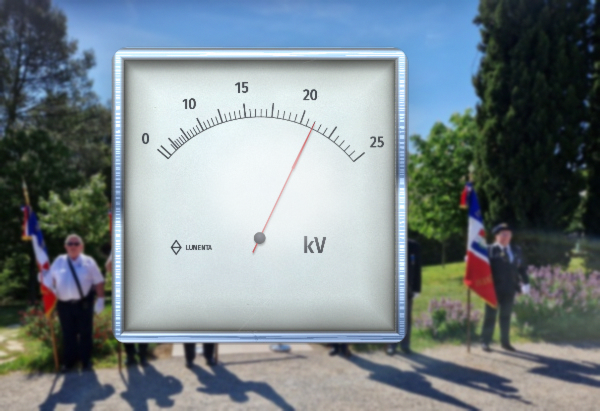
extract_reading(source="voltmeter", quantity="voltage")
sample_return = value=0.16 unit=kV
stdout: value=21 unit=kV
